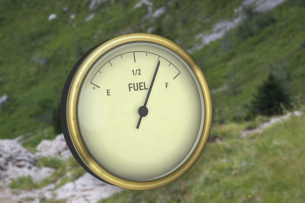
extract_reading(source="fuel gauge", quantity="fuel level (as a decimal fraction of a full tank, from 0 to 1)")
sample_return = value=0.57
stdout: value=0.75
